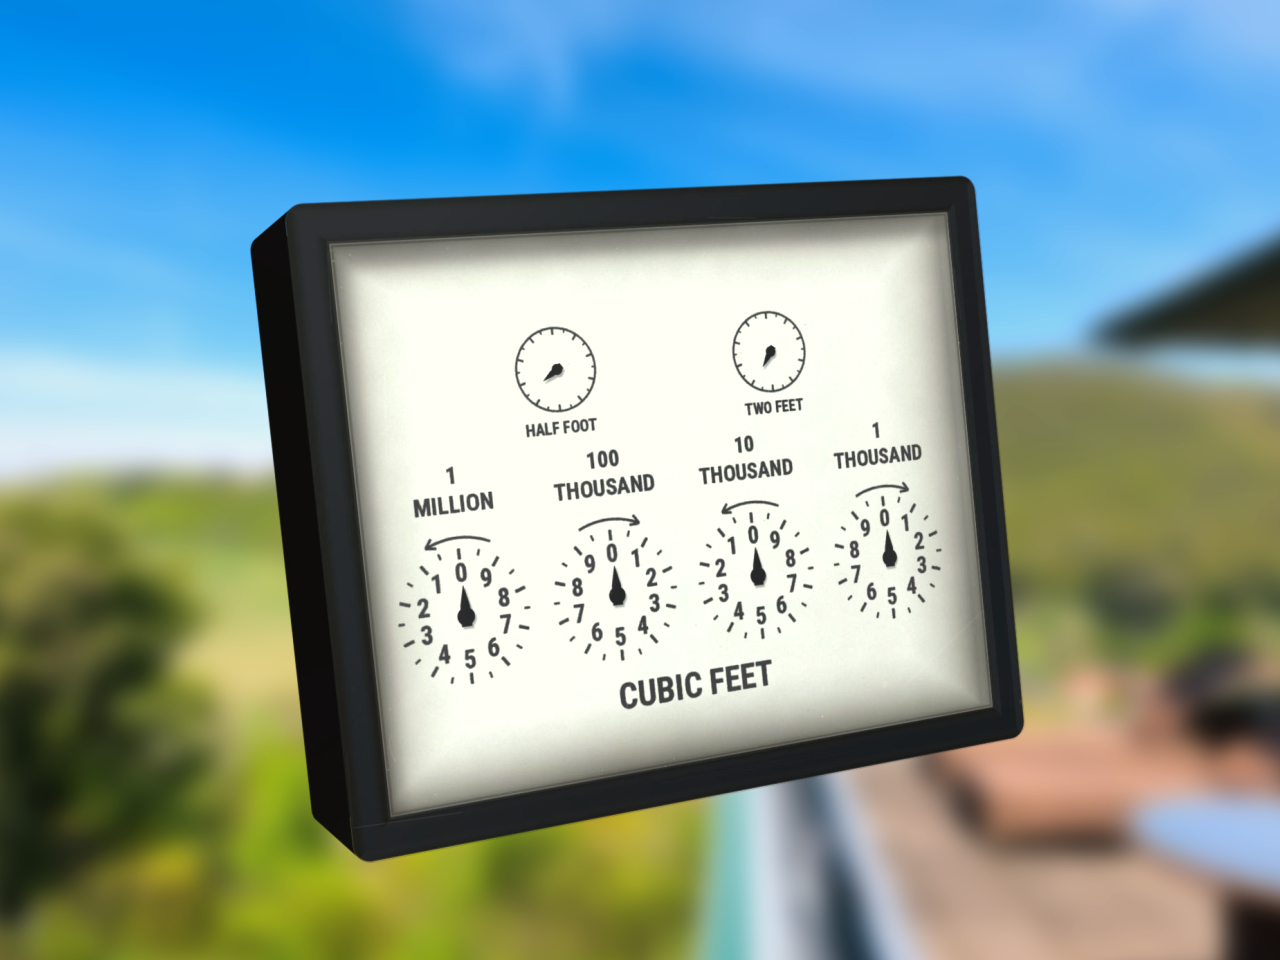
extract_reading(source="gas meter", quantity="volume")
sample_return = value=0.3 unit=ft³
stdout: value=0 unit=ft³
